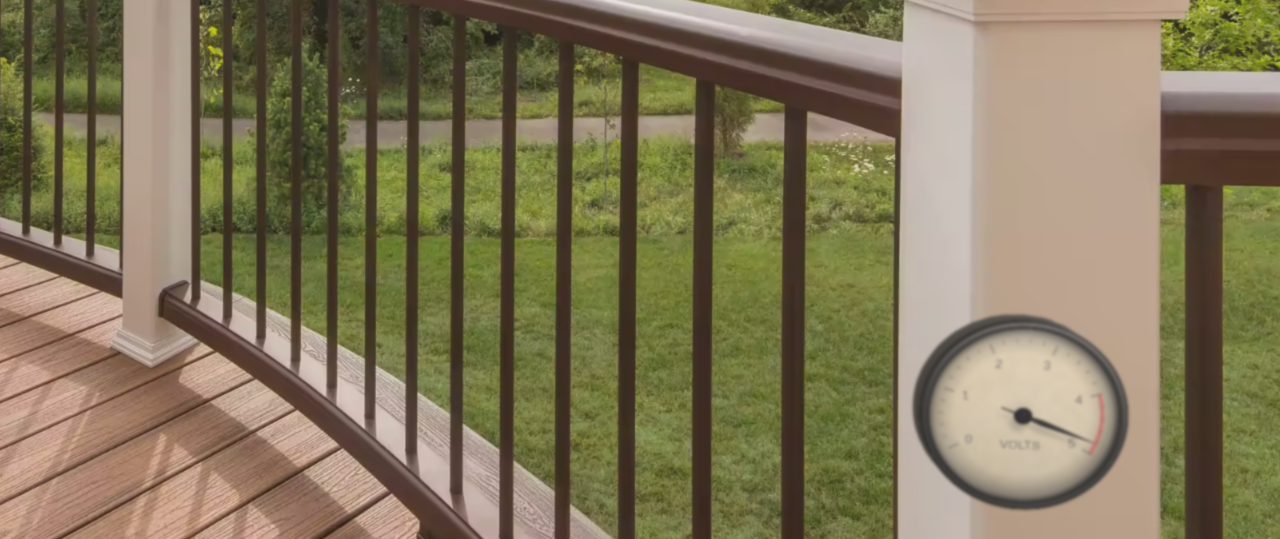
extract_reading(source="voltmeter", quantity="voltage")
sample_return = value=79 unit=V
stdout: value=4.8 unit=V
